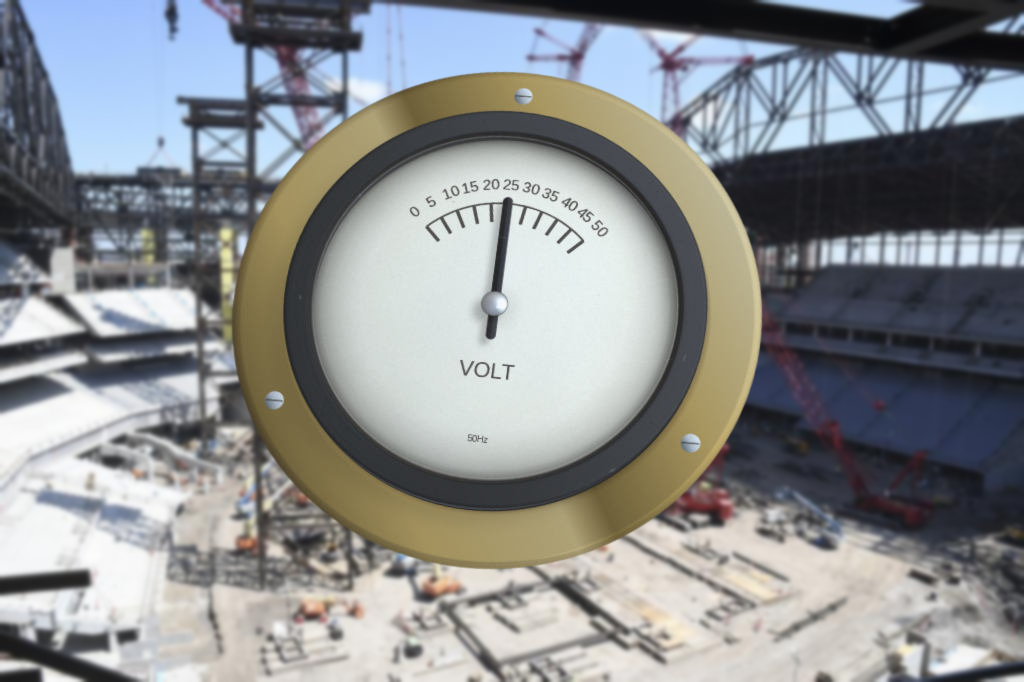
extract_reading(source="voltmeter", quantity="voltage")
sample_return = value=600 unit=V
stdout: value=25 unit=V
